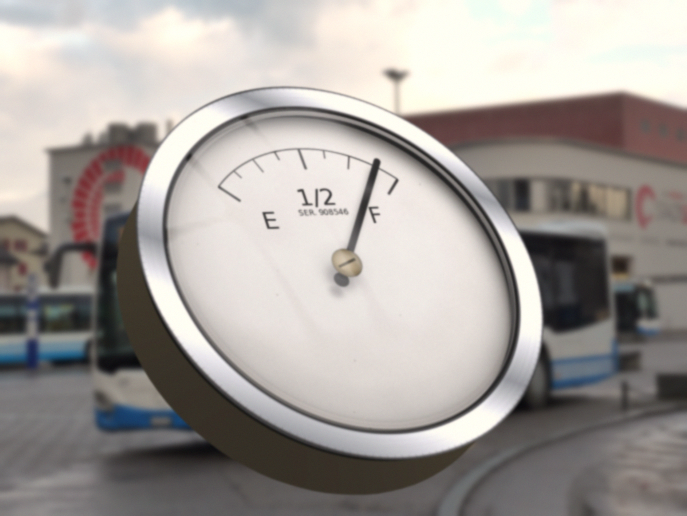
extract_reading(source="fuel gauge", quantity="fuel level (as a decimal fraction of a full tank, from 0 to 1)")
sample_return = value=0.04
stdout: value=0.875
